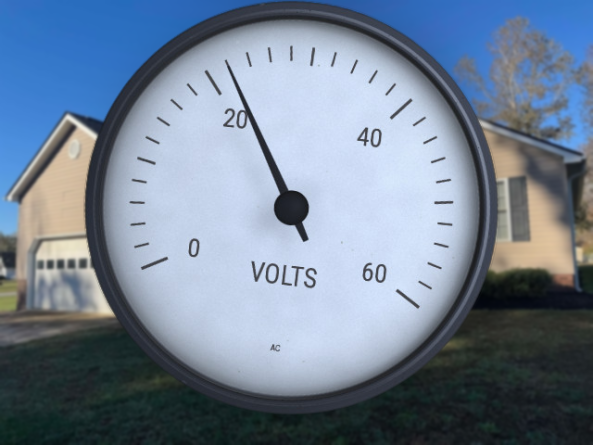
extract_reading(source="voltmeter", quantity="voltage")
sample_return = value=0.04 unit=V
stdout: value=22 unit=V
